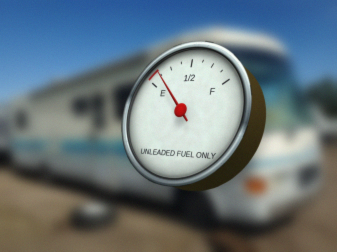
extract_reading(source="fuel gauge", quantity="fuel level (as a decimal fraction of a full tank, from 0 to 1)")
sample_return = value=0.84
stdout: value=0.125
